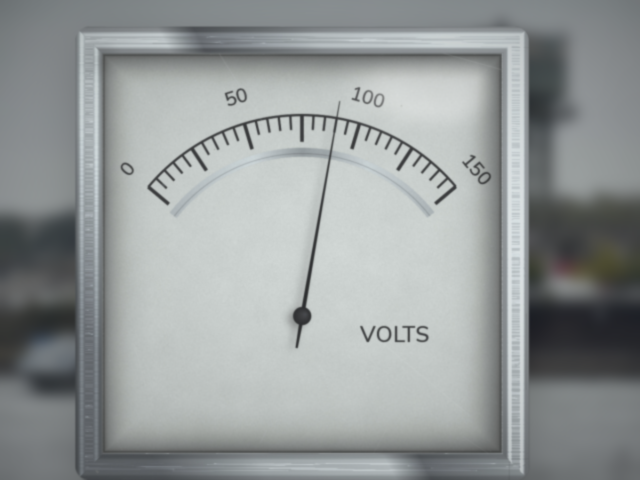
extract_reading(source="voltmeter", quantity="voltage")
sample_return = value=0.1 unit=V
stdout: value=90 unit=V
